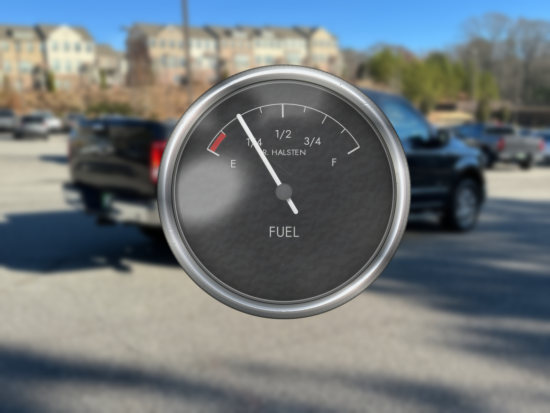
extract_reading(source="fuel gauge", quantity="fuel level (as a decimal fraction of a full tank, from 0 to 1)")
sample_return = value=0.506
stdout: value=0.25
